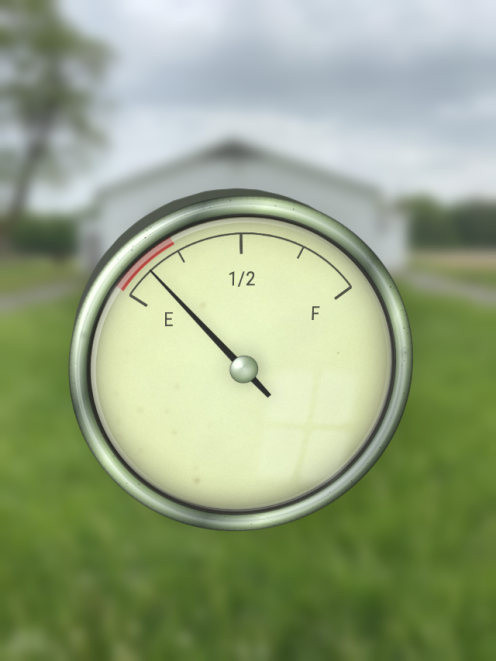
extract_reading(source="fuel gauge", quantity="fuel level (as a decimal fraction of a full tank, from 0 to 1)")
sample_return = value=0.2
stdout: value=0.125
